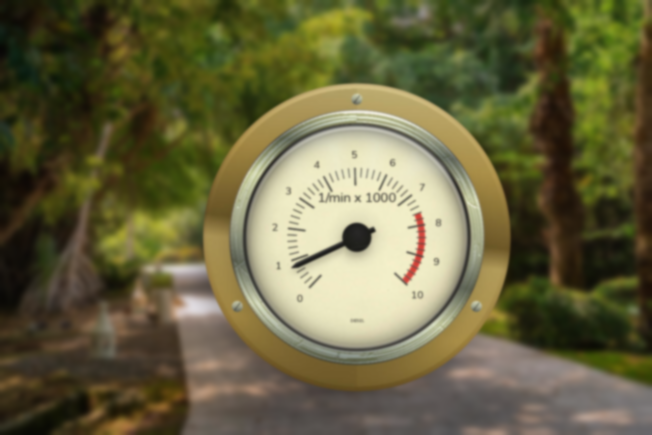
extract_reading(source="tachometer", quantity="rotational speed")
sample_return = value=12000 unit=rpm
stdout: value=800 unit=rpm
